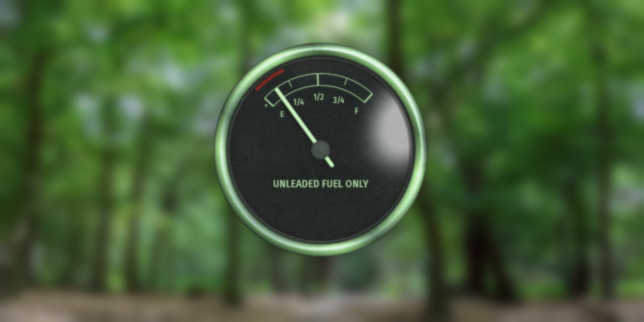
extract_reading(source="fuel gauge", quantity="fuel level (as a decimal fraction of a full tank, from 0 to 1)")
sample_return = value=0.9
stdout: value=0.125
